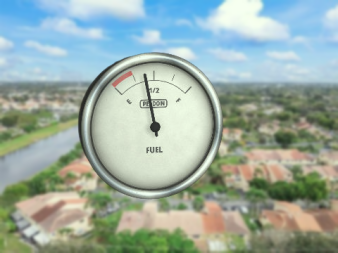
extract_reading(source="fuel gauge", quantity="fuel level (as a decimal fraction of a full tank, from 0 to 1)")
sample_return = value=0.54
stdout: value=0.375
